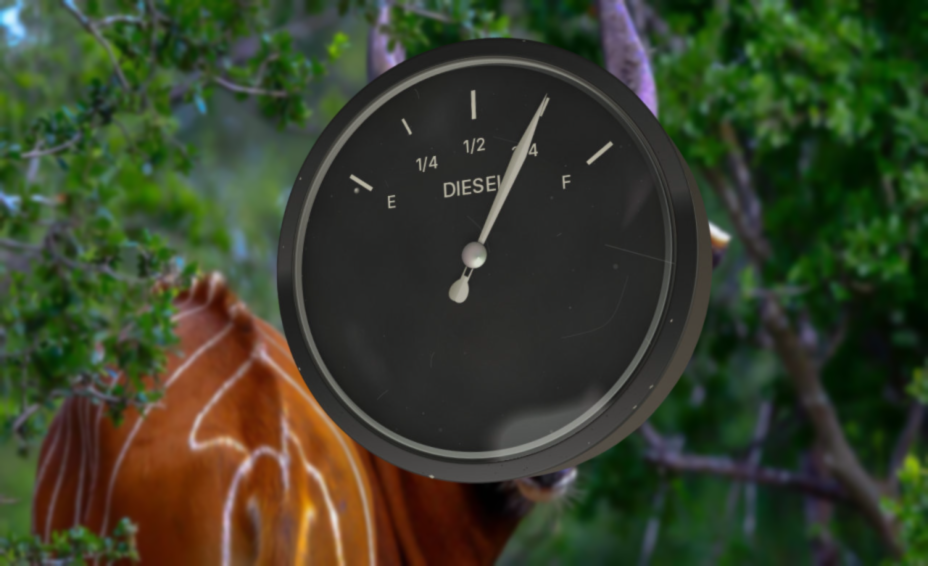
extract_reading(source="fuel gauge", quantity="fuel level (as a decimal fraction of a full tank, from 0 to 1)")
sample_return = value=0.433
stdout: value=0.75
